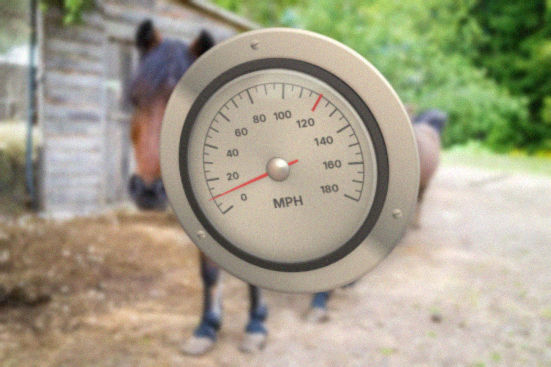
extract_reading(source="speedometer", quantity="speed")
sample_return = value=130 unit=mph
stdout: value=10 unit=mph
